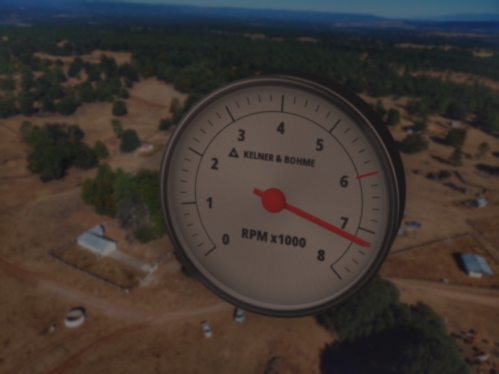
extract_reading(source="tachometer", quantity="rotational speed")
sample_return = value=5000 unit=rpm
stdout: value=7200 unit=rpm
